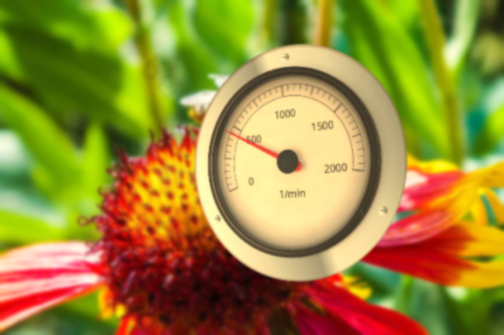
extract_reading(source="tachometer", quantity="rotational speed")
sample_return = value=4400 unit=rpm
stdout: value=450 unit=rpm
